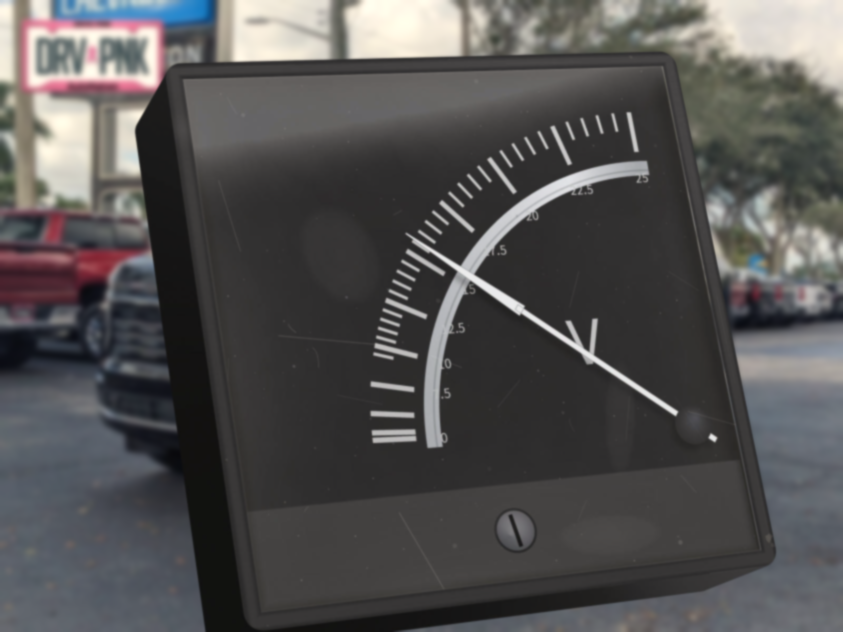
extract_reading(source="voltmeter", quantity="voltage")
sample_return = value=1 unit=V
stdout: value=15.5 unit=V
